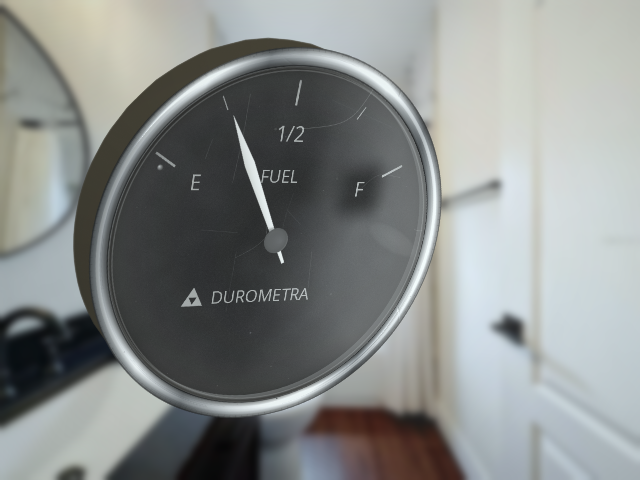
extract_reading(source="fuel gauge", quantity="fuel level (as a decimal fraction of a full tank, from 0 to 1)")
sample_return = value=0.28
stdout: value=0.25
